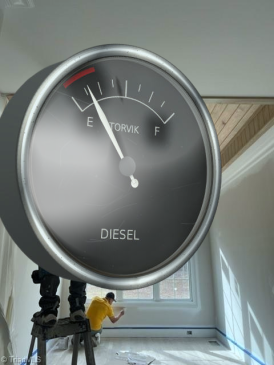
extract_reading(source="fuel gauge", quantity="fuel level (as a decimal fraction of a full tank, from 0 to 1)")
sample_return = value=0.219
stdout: value=0.125
